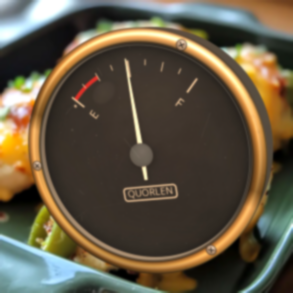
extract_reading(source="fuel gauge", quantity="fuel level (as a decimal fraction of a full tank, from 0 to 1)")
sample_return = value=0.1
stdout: value=0.5
